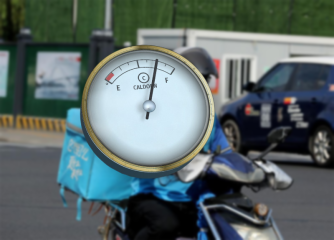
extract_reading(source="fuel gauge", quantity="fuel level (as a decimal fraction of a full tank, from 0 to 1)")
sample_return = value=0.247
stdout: value=0.75
